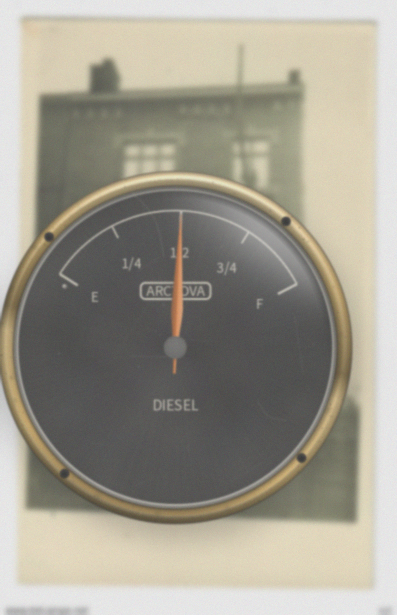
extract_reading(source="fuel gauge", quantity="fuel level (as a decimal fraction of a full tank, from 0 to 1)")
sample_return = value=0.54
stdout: value=0.5
